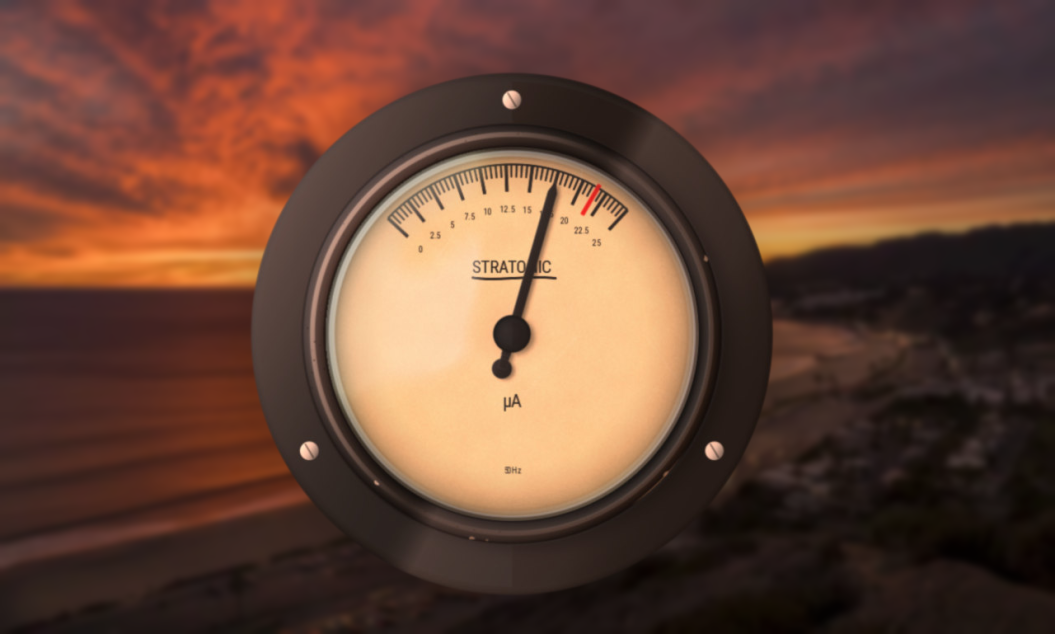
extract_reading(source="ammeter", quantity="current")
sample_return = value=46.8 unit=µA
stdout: value=17.5 unit=µA
